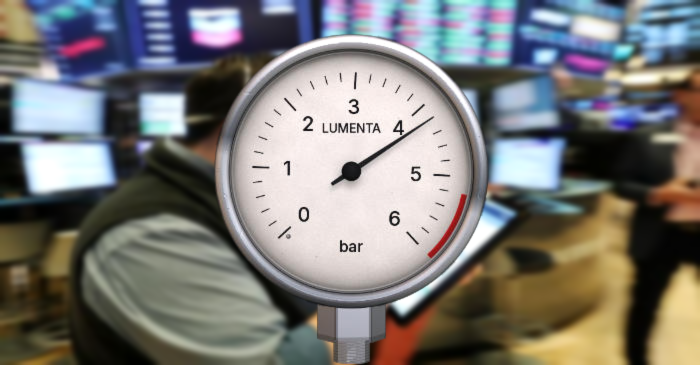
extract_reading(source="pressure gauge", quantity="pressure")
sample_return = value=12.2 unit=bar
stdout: value=4.2 unit=bar
